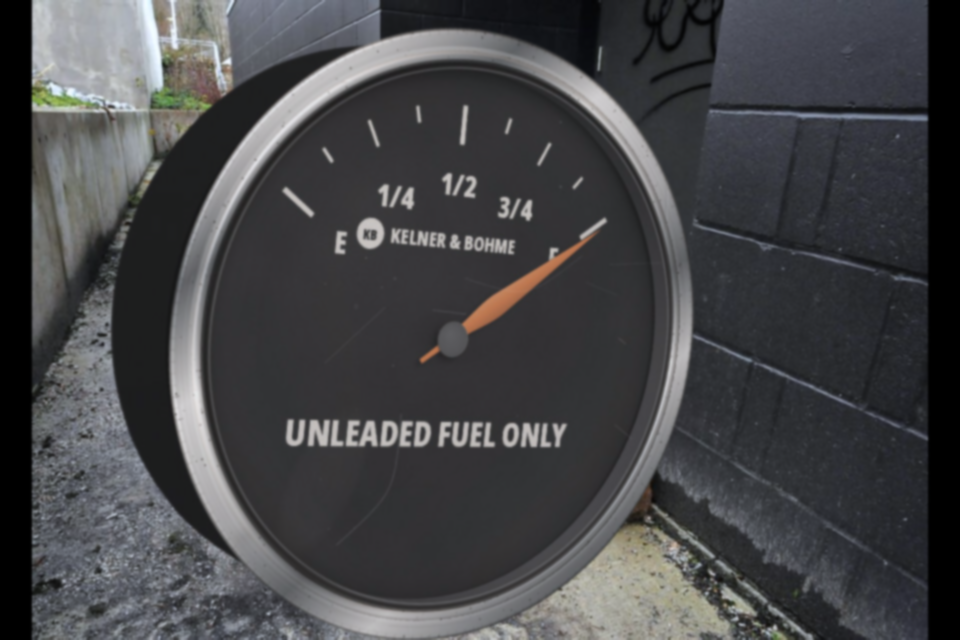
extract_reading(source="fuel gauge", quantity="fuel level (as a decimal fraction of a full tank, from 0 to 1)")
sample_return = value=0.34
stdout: value=1
